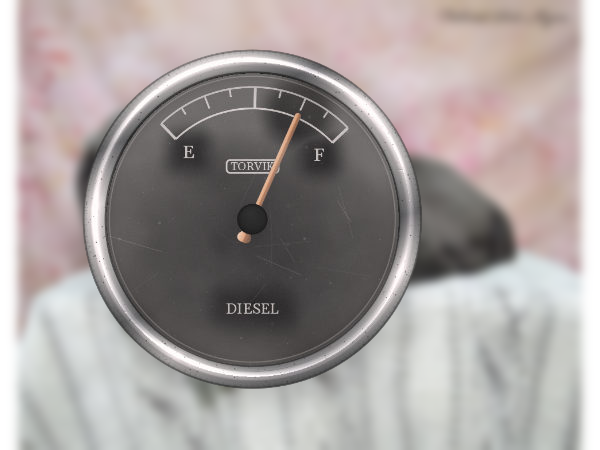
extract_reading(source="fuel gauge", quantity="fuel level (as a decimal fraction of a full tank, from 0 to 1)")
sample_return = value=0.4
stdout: value=0.75
